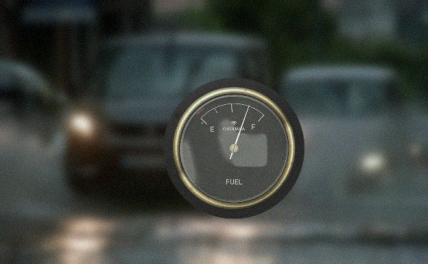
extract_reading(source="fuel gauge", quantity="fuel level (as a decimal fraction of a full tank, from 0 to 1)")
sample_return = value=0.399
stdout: value=0.75
